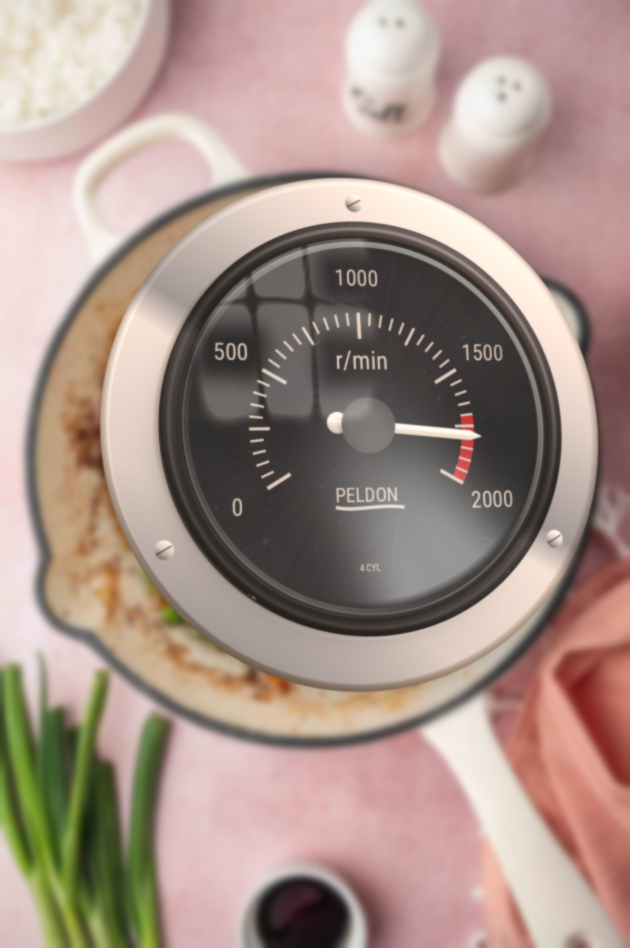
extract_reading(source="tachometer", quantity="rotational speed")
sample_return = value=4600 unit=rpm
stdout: value=1800 unit=rpm
